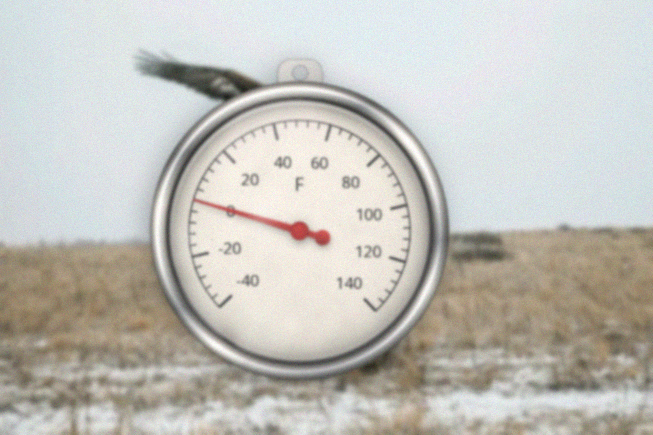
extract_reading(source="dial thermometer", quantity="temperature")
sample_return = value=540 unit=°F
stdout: value=0 unit=°F
